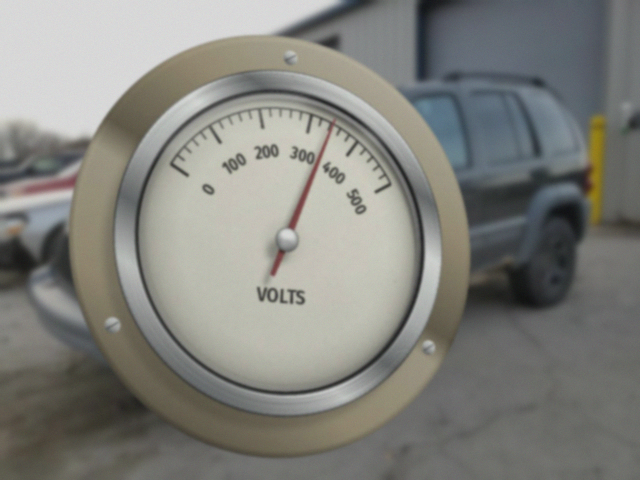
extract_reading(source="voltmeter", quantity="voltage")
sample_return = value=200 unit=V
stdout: value=340 unit=V
